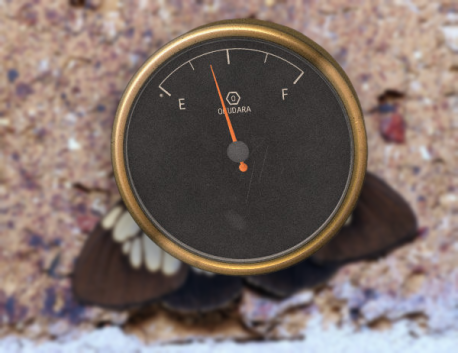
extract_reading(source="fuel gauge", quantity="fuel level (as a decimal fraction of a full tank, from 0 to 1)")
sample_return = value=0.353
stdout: value=0.375
